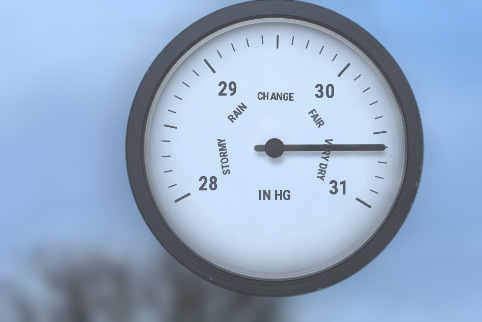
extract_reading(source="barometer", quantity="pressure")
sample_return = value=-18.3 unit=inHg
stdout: value=30.6 unit=inHg
